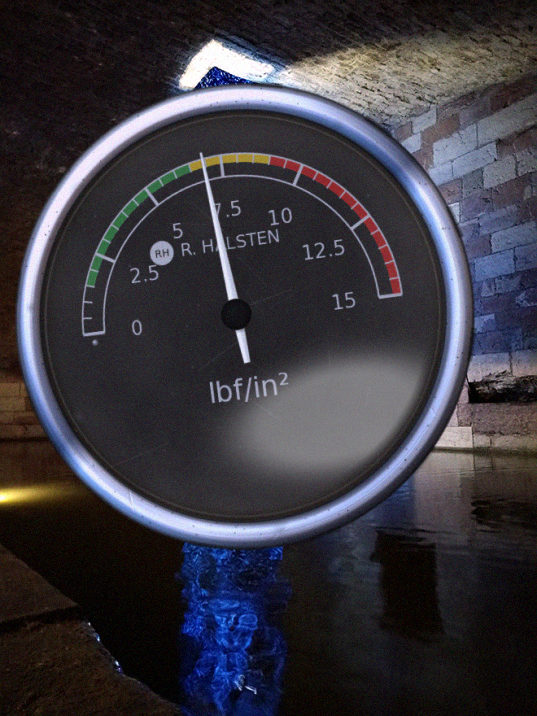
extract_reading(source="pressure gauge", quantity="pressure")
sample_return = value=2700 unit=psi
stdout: value=7 unit=psi
